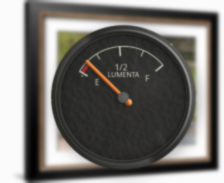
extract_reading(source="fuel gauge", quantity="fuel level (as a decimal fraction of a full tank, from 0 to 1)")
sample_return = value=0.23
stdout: value=0.125
